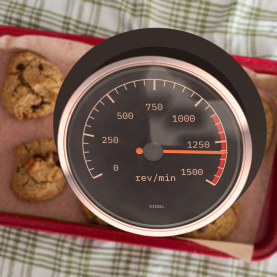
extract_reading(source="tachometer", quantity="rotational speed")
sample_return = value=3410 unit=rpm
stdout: value=1300 unit=rpm
